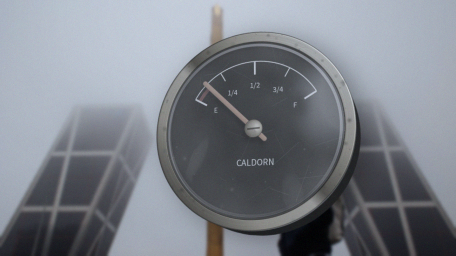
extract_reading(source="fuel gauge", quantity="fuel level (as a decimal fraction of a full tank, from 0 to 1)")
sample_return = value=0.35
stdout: value=0.125
